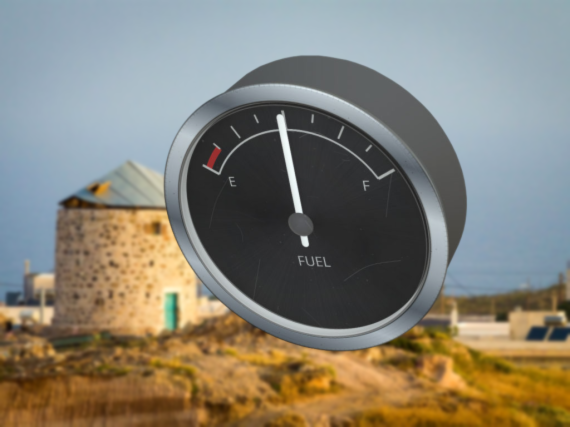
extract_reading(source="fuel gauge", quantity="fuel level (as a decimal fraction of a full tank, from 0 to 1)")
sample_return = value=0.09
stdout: value=0.5
